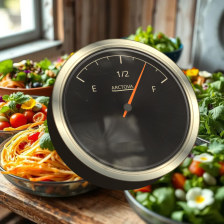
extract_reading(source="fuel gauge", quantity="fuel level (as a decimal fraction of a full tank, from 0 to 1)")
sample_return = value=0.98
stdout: value=0.75
